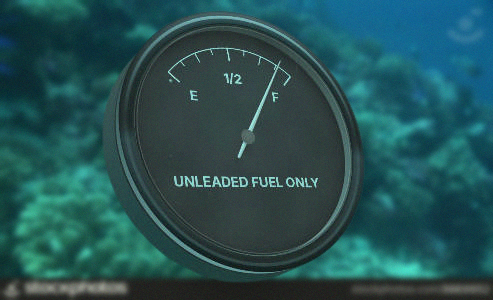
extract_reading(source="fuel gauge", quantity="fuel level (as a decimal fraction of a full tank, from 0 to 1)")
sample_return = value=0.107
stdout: value=0.875
